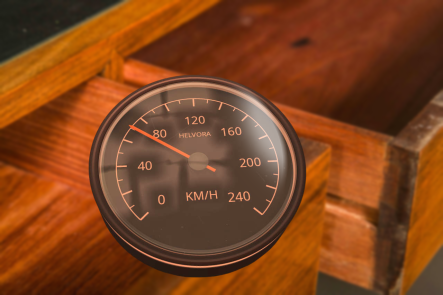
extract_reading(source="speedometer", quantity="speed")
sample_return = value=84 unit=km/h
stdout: value=70 unit=km/h
